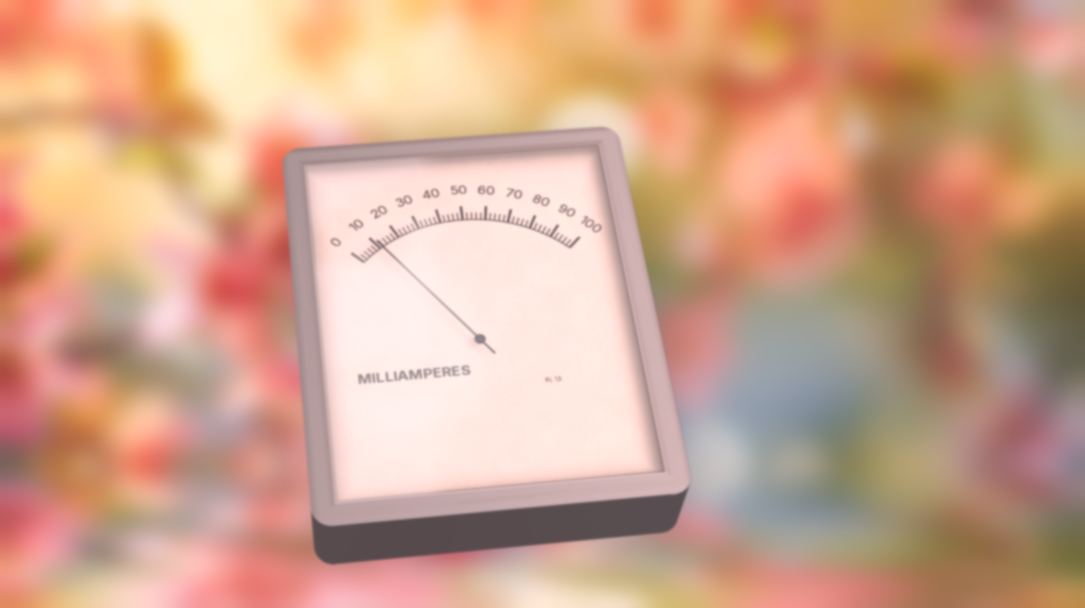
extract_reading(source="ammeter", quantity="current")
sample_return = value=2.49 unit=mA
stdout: value=10 unit=mA
